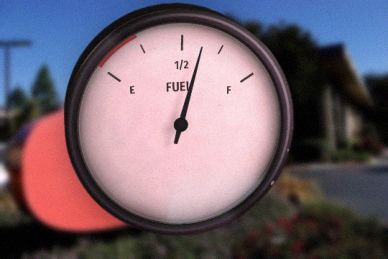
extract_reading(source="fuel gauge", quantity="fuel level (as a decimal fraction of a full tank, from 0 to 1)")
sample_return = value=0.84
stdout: value=0.625
